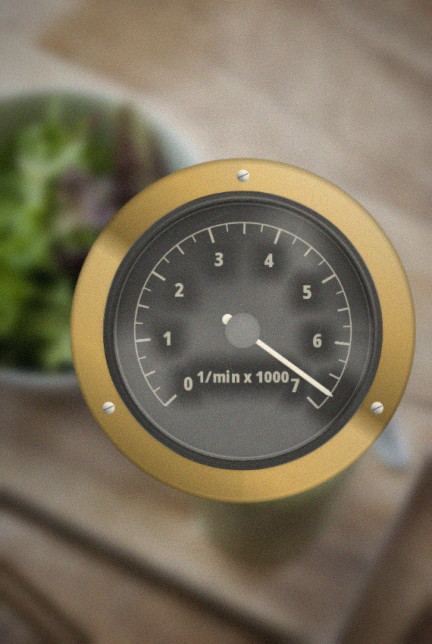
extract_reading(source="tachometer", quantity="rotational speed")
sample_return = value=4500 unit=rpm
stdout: value=6750 unit=rpm
